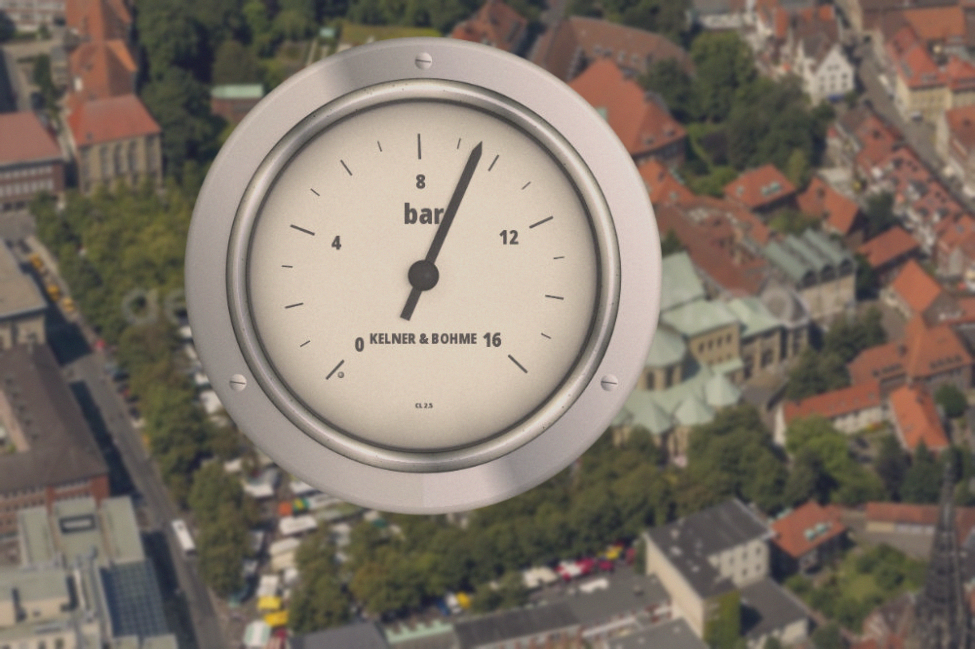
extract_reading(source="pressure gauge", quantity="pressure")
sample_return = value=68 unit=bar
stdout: value=9.5 unit=bar
